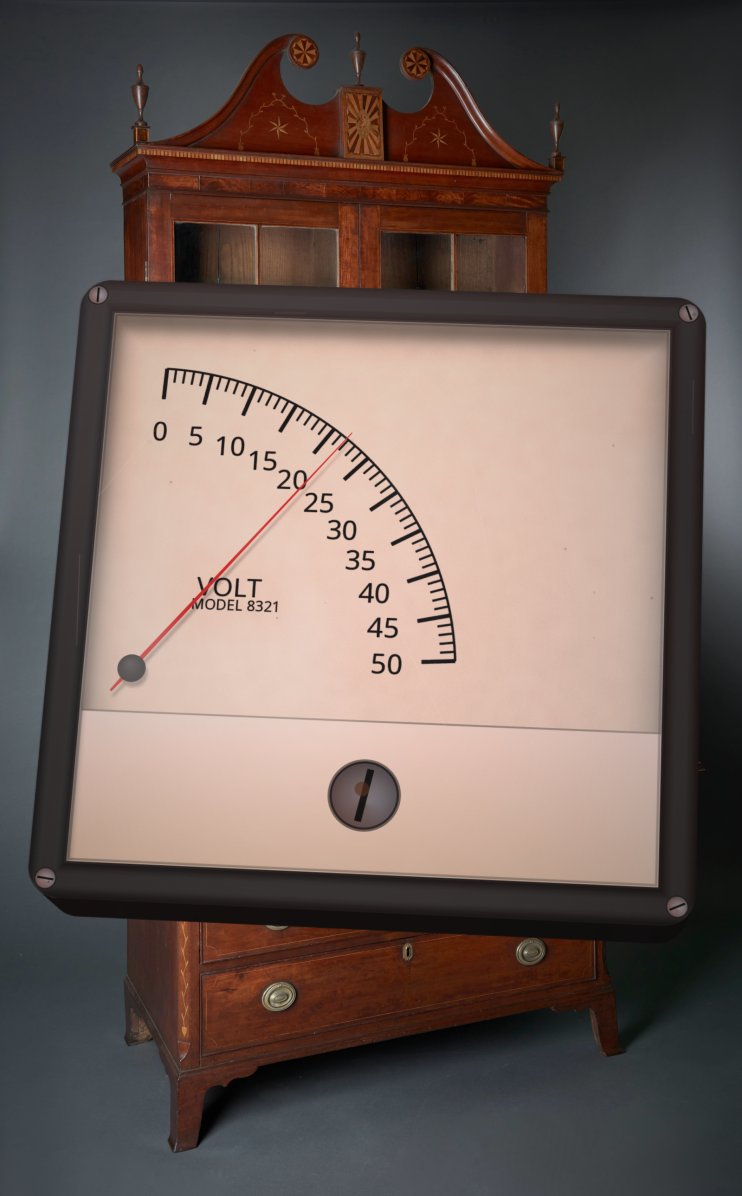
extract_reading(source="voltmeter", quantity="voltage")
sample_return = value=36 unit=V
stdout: value=22 unit=V
